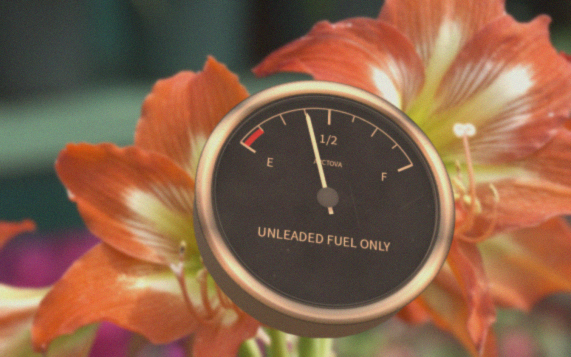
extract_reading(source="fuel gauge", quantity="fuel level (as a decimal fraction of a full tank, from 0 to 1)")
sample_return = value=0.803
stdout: value=0.375
